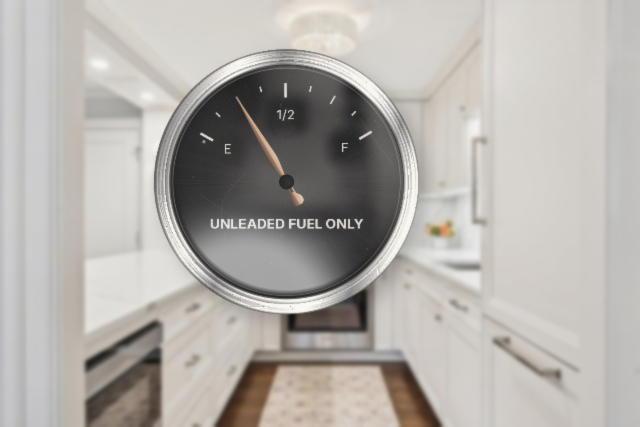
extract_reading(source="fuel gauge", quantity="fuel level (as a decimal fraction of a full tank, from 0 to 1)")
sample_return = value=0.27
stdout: value=0.25
